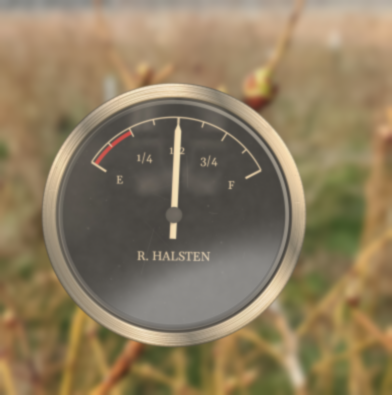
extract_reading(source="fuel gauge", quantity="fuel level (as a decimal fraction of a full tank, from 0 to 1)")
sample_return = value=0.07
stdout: value=0.5
